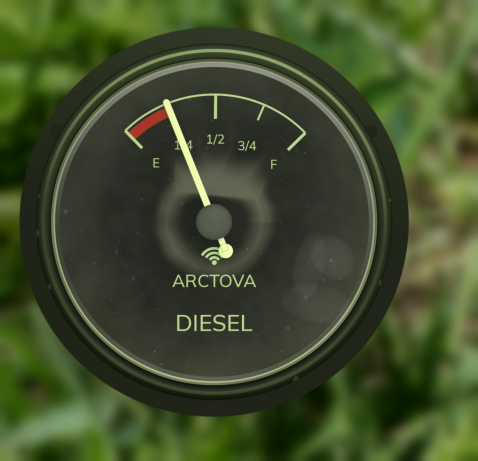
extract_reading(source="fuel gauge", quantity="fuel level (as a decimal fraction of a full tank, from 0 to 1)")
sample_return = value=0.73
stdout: value=0.25
